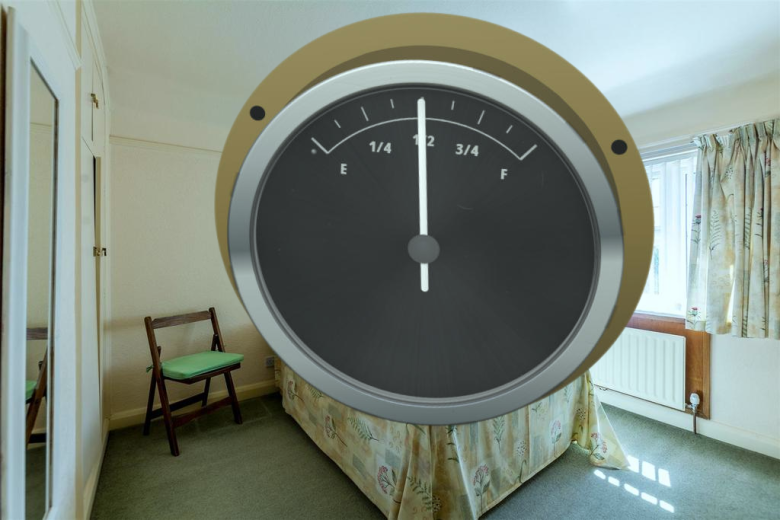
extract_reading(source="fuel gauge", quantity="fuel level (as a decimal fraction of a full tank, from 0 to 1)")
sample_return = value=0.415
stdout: value=0.5
